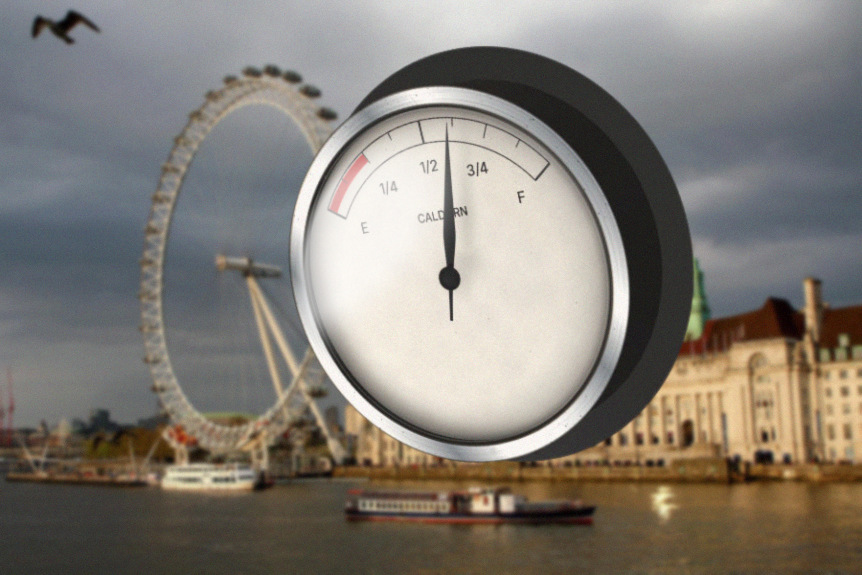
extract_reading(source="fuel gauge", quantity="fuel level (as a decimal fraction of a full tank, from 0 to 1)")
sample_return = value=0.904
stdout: value=0.625
